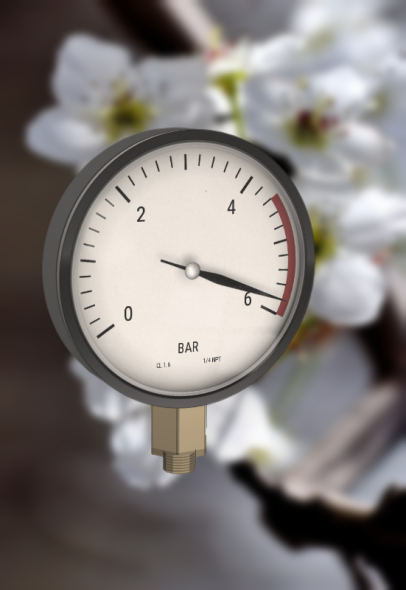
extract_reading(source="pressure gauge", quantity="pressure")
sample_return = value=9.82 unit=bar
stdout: value=5.8 unit=bar
